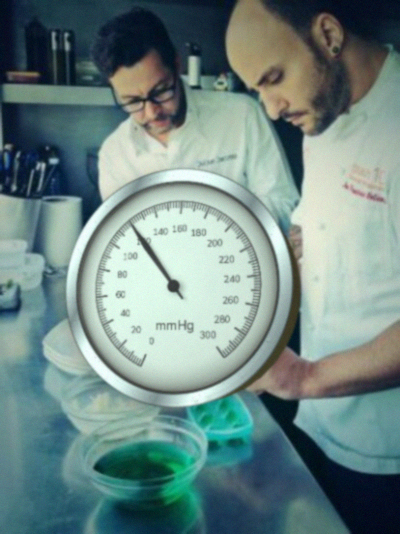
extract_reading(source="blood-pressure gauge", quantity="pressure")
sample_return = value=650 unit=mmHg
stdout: value=120 unit=mmHg
